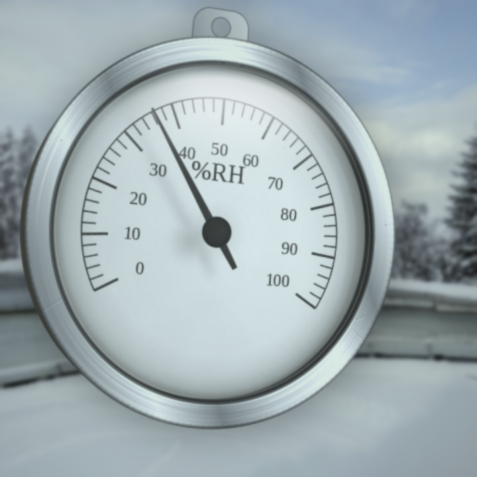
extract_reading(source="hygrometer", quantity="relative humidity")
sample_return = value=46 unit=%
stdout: value=36 unit=%
